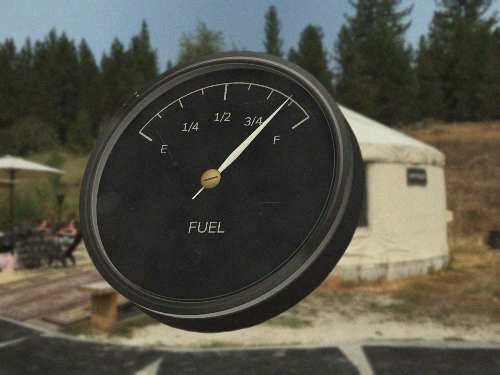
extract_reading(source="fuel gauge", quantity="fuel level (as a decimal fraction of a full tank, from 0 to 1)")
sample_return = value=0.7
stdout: value=0.875
